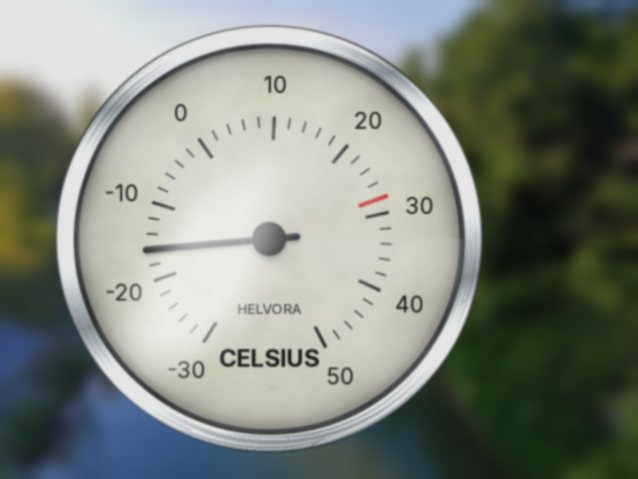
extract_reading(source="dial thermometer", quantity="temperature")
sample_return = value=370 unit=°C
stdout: value=-16 unit=°C
